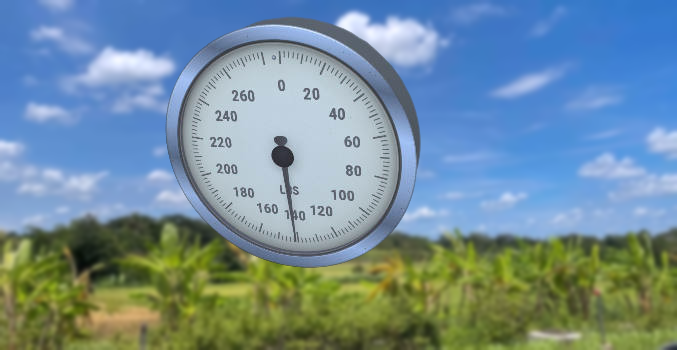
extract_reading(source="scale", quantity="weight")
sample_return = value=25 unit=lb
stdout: value=140 unit=lb
